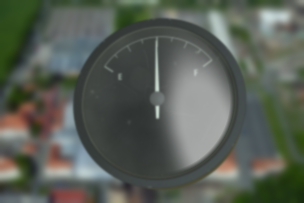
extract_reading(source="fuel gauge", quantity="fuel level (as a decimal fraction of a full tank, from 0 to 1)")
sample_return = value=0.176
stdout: value=0.5
